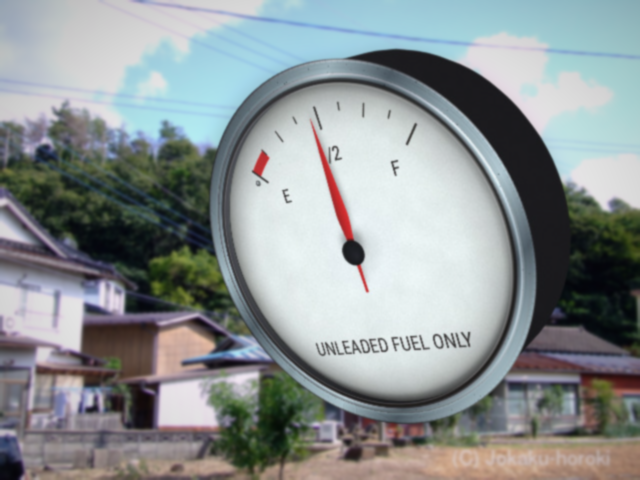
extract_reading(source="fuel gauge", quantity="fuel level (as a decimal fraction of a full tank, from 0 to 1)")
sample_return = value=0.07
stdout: value=0.5
